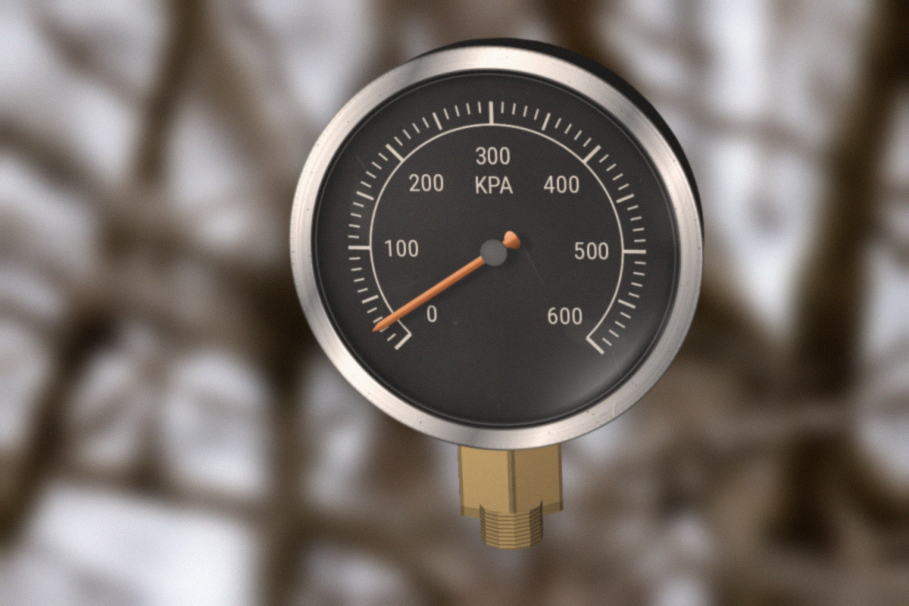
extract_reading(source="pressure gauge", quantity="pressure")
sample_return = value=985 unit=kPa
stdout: value=25 unit=kPa
